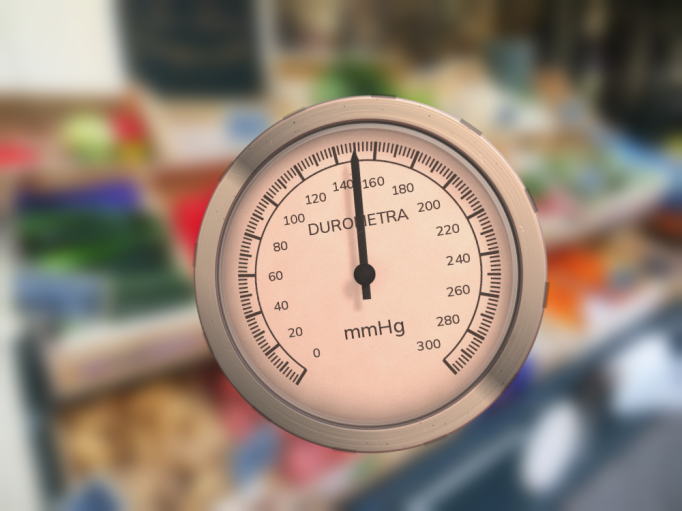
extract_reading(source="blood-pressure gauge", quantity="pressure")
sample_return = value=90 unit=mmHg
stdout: value=150 unit=mmHg
